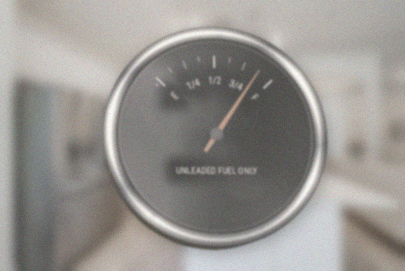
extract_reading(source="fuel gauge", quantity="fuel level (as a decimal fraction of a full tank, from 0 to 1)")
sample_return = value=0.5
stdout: value=0.875
